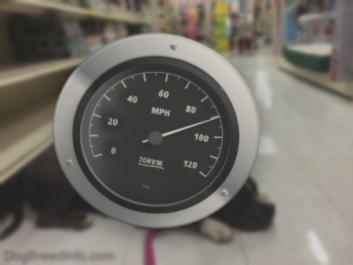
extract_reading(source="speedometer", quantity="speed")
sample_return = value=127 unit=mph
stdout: value=90 unit=mph
